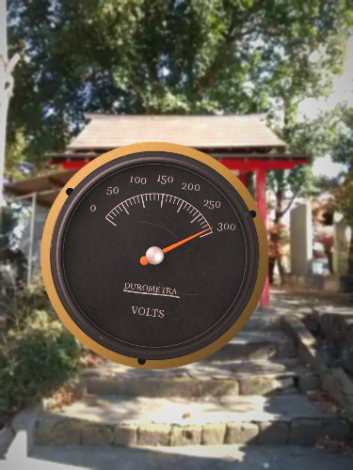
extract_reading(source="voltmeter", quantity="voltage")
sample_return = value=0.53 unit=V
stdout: value=290 unit=V
